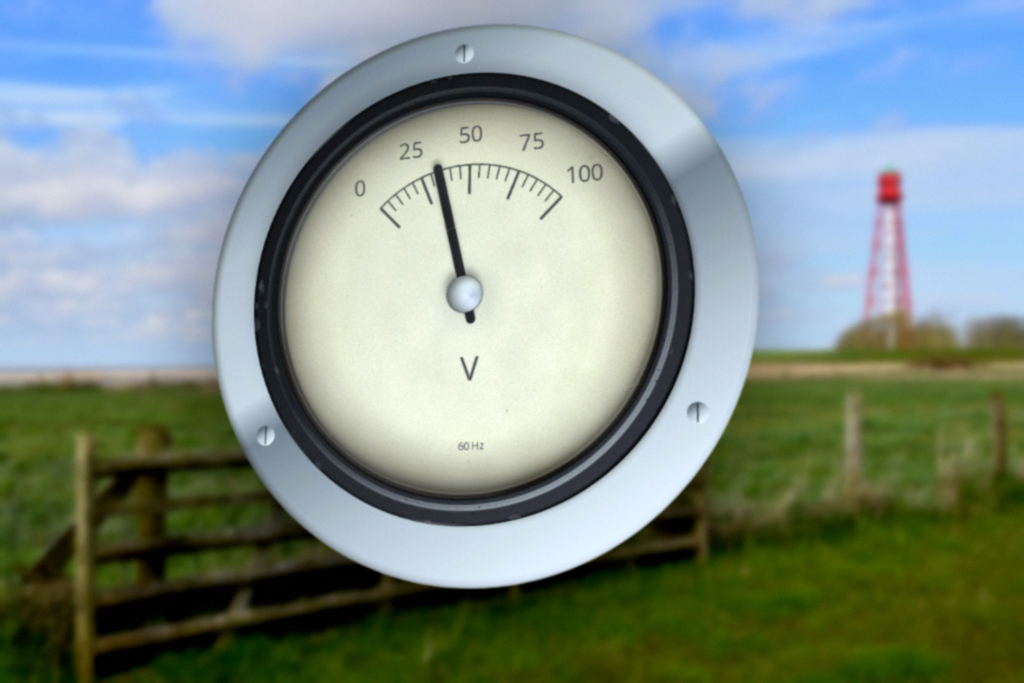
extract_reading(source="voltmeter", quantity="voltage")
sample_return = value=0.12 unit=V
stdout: value=35 unit=V
